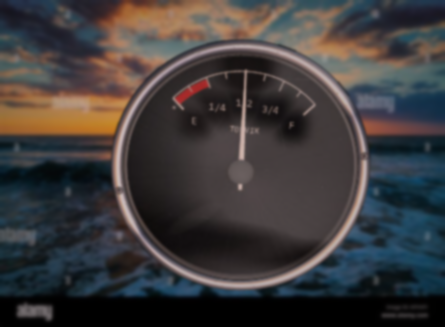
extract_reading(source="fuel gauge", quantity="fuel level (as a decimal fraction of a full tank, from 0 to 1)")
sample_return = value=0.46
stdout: value=0.5
